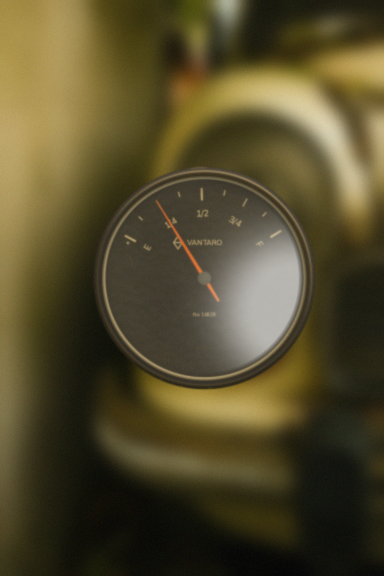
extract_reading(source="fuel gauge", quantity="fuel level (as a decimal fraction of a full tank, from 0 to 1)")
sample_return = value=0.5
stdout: value=0.25
